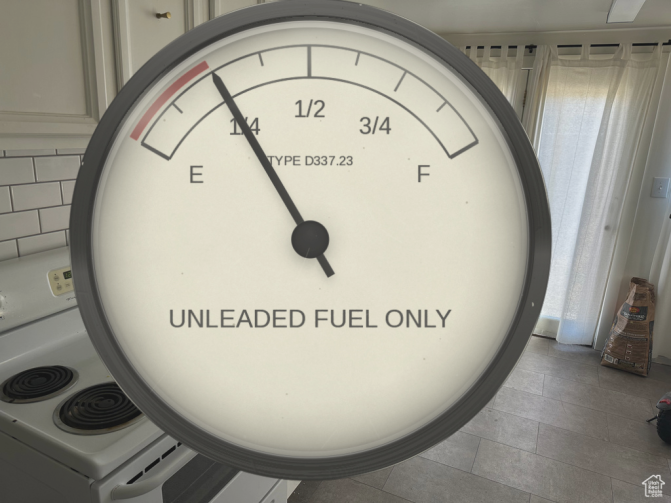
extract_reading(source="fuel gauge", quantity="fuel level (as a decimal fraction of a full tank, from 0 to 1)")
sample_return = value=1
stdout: value=0.25
